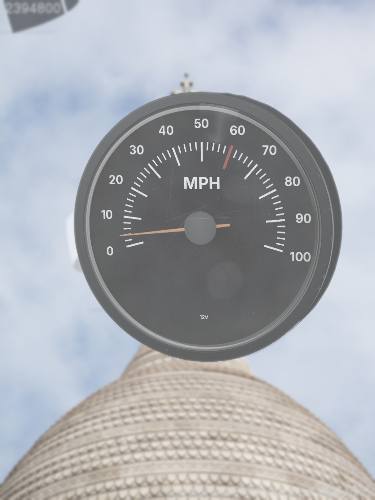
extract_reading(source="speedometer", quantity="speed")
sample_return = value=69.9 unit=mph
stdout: value=4 unit=mph
